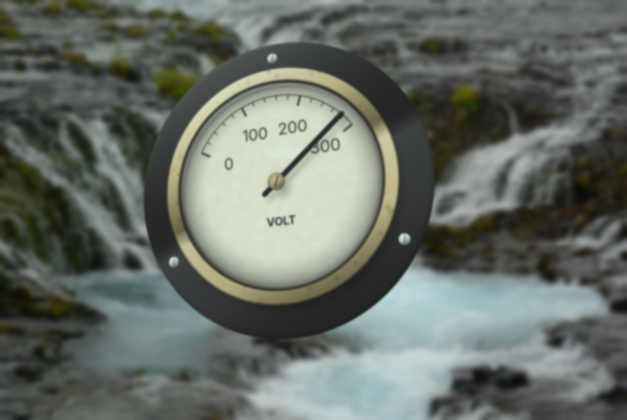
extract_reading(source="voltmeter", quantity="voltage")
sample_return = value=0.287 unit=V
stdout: value=280 unit=V
